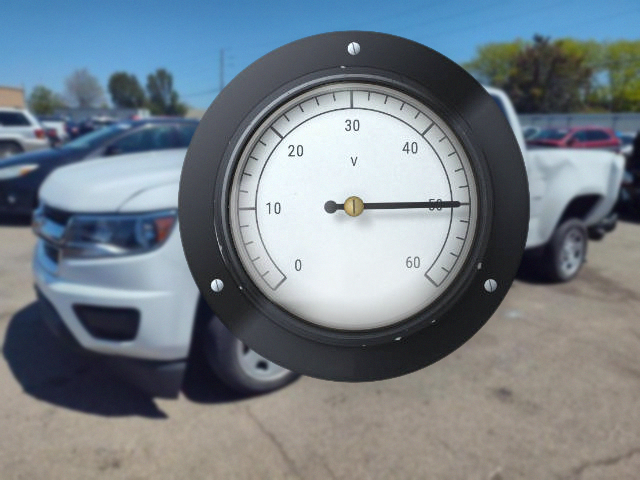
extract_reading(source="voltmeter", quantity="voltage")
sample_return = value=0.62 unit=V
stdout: value=50 unit=V
